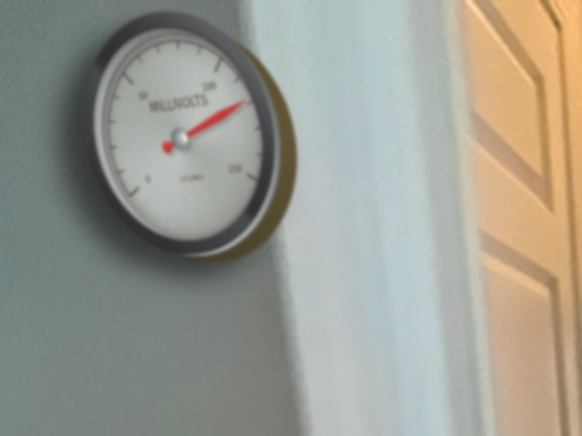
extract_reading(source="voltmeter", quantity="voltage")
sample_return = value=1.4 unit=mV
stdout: value=120 unit=mV
